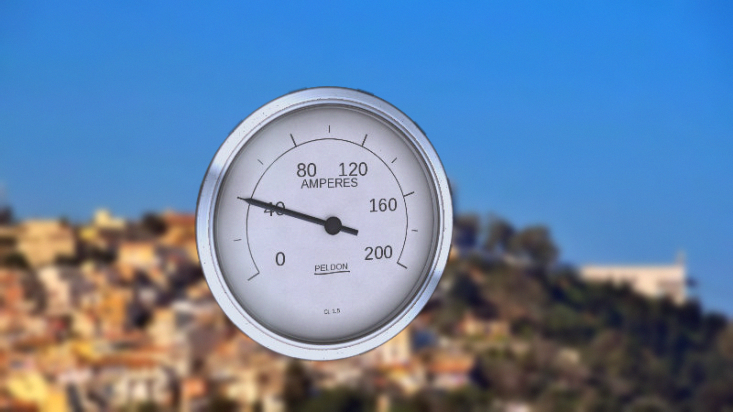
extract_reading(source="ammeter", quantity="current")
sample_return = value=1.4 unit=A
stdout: value=40 unit=A
